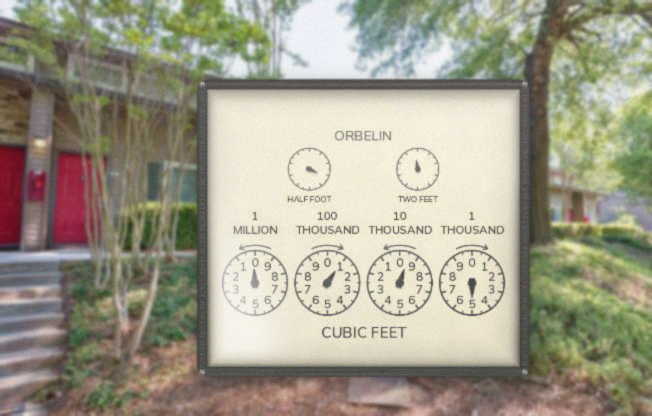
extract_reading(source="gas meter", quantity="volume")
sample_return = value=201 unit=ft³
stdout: value=9500 unit=ft³
